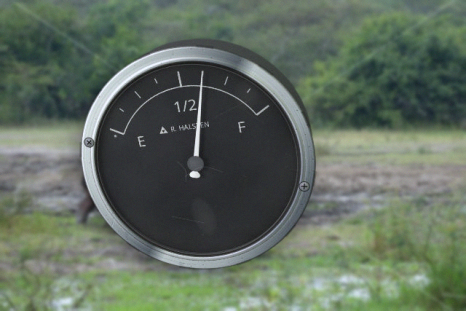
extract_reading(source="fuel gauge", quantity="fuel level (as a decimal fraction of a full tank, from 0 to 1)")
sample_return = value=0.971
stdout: value=0.625
